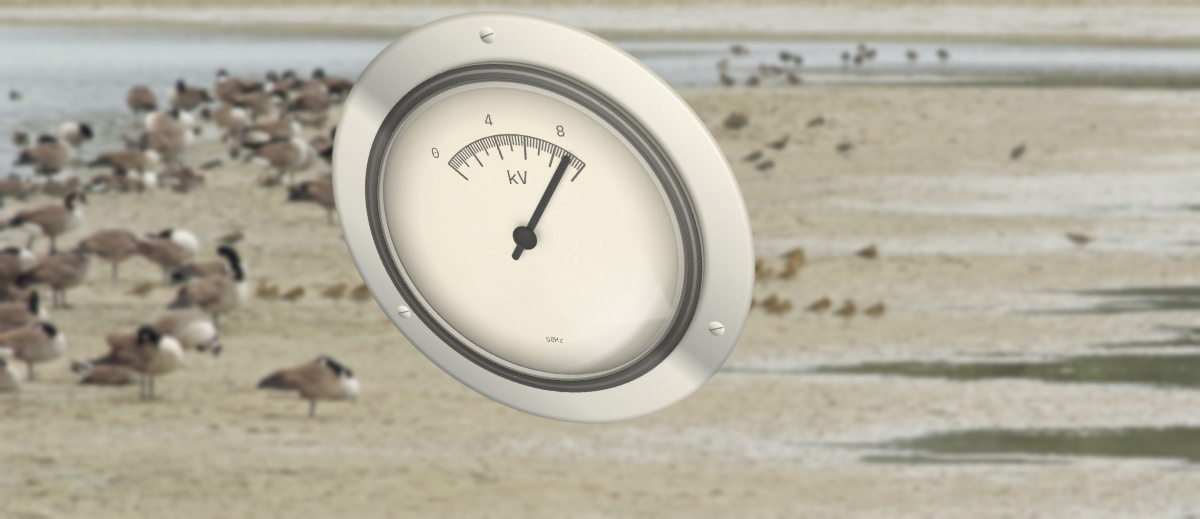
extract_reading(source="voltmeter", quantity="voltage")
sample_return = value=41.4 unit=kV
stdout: value=9 unit=kV
